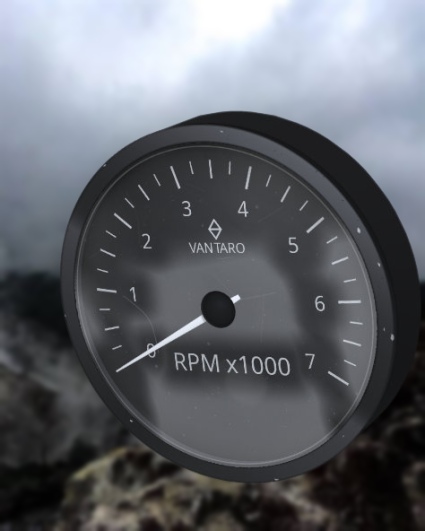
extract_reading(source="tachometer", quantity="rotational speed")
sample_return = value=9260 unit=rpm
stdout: value=0 unit=rpm
